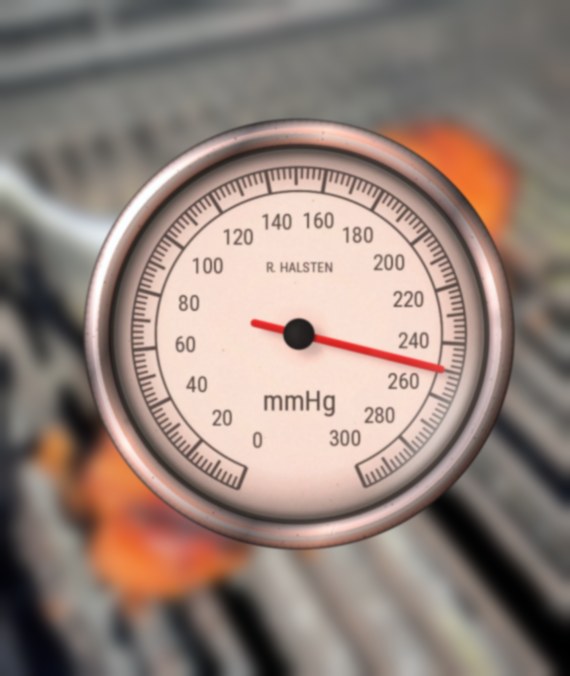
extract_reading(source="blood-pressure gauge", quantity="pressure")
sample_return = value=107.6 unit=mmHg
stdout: value=250 unit=mmHg
